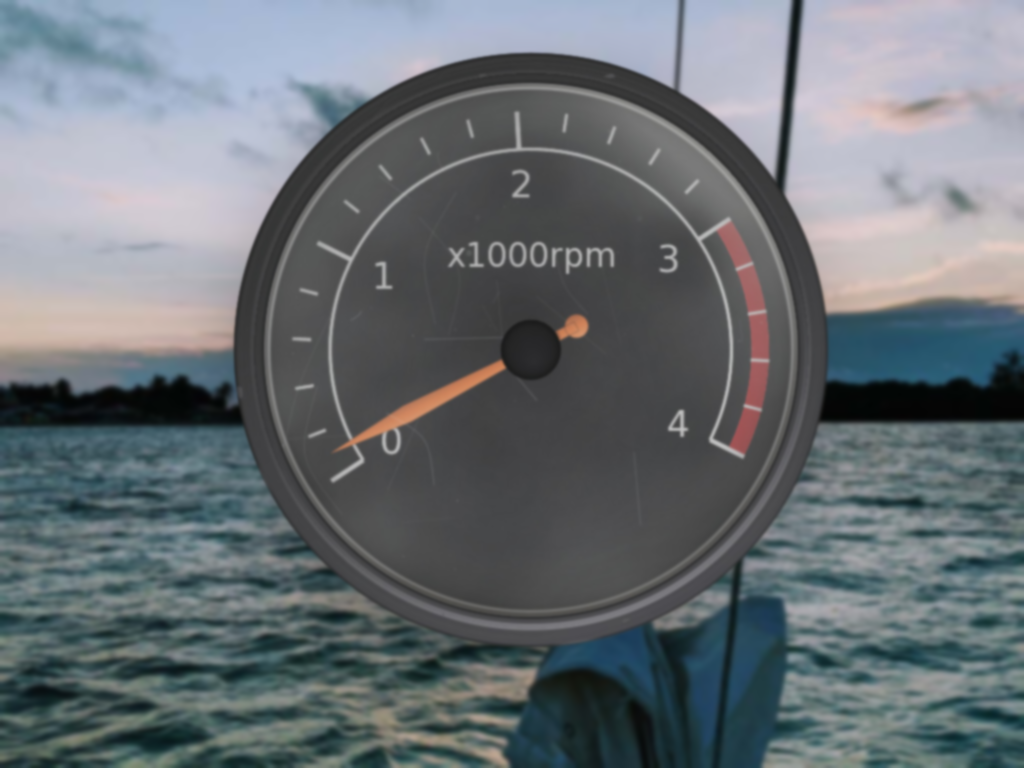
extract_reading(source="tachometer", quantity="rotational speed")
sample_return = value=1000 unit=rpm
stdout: value=100 unit=rpm
